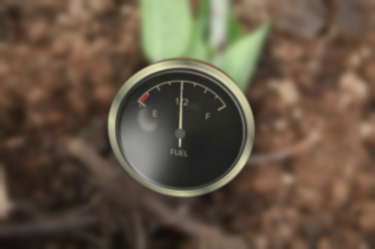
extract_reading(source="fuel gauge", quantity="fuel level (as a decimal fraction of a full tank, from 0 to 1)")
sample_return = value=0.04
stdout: value=0.5
